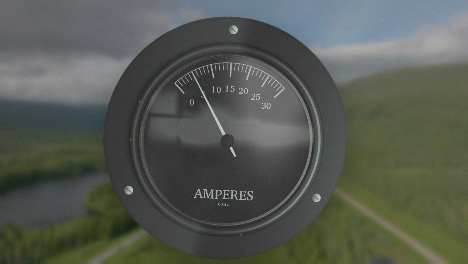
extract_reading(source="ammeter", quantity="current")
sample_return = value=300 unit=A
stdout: value=5 unit=A
